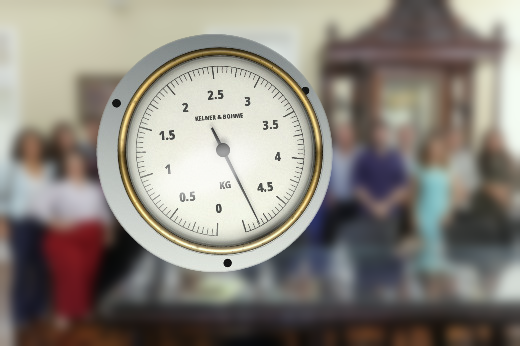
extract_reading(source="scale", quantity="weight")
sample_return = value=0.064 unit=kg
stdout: value=4.85 unit=kg
